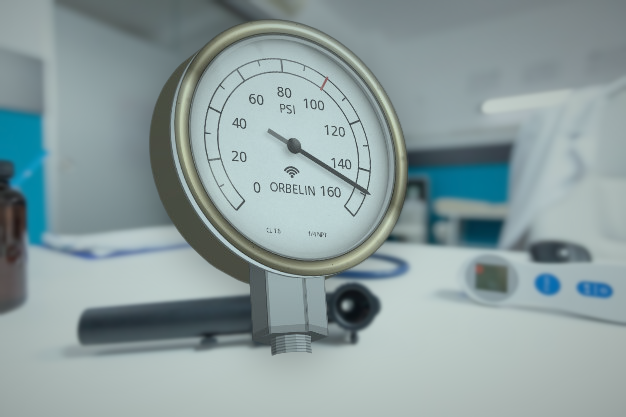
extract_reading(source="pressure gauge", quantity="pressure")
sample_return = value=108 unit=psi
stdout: value=150 unit=psi
